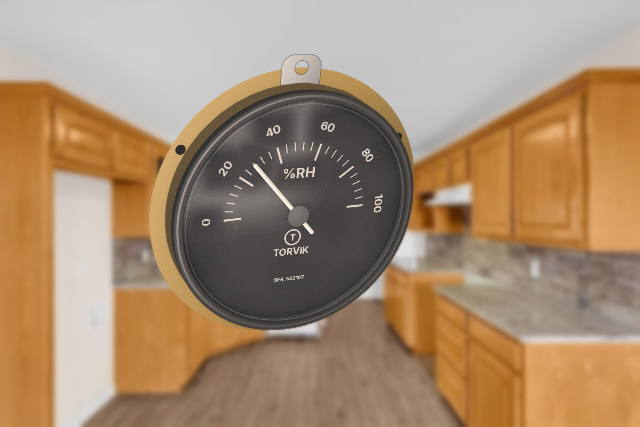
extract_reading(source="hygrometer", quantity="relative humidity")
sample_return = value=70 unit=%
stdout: value=28 unit=%
